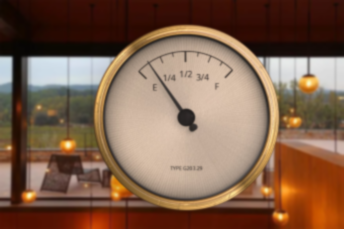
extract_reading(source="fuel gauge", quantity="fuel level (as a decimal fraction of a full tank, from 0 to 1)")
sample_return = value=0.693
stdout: value=0.125
